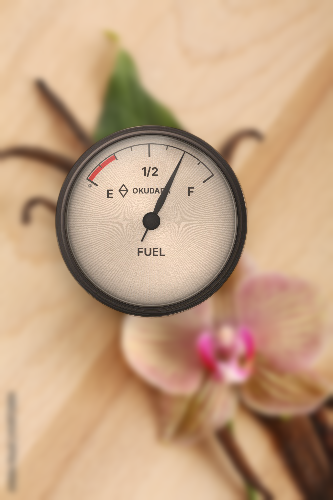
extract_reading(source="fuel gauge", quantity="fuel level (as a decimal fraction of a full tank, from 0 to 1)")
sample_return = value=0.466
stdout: value=0.75
